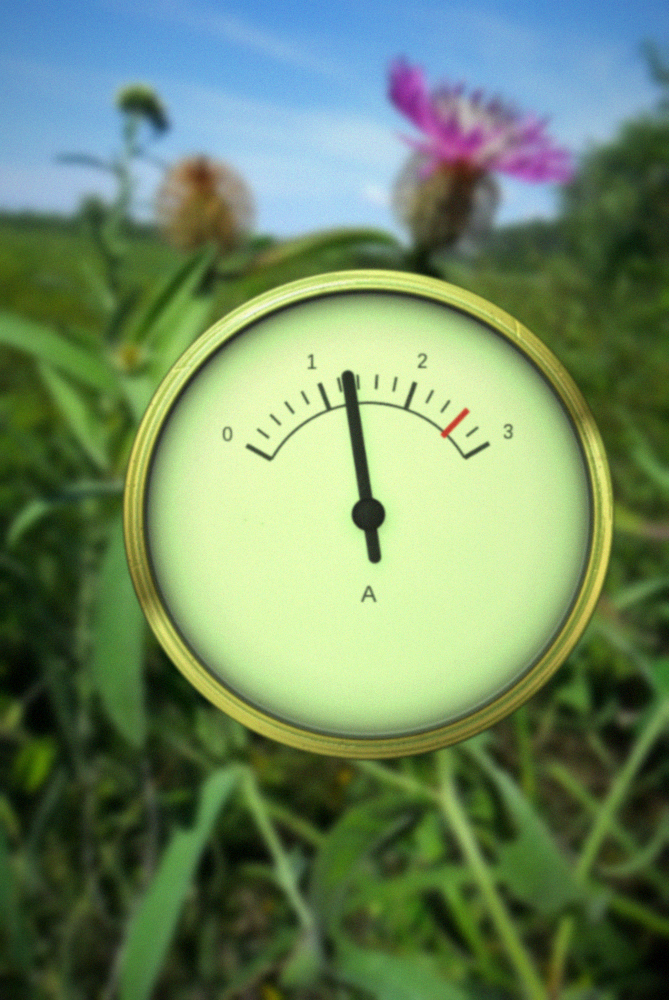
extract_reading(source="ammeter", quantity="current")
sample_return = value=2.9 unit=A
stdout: value=1.3 unit=A
